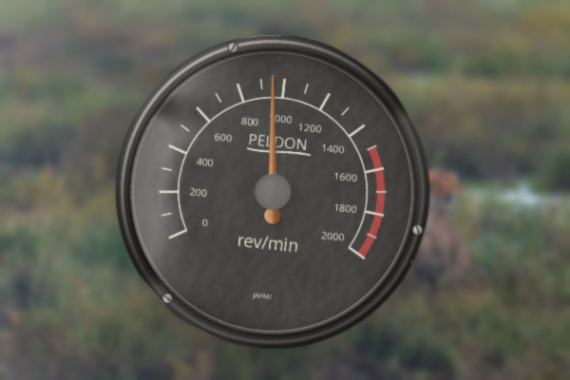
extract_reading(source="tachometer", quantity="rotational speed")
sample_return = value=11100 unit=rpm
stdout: value=950 unit=rpm
